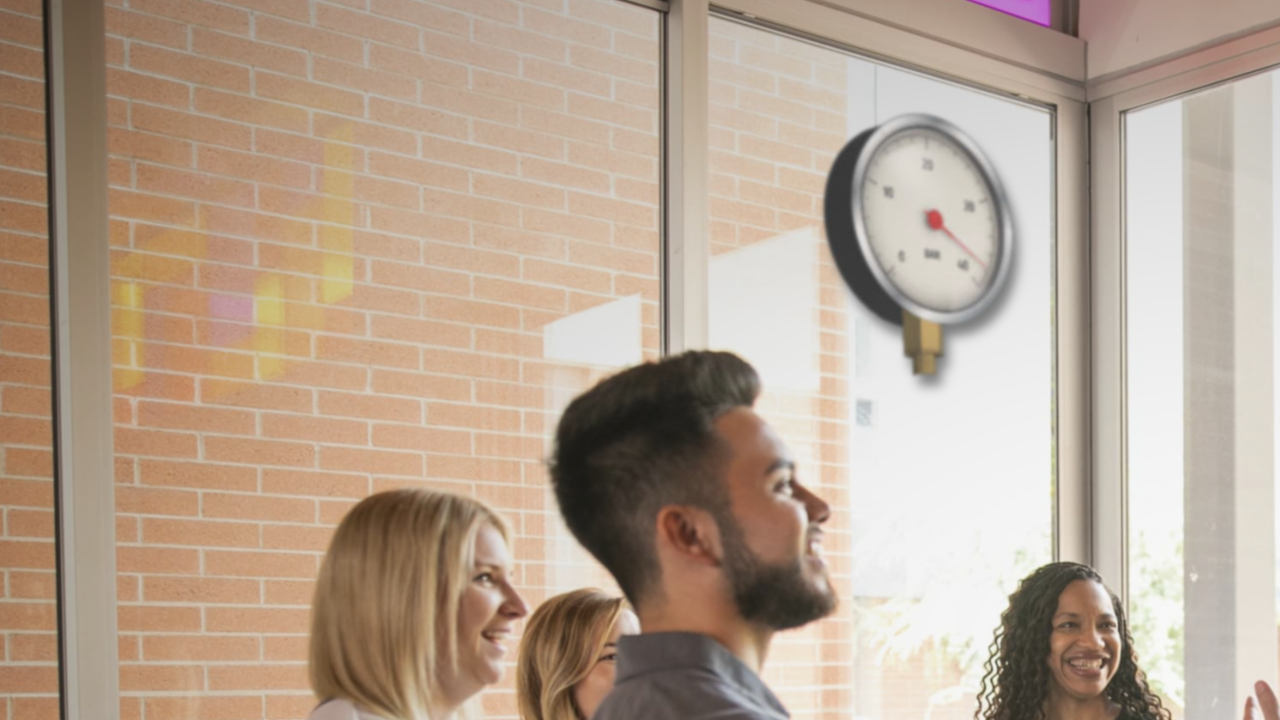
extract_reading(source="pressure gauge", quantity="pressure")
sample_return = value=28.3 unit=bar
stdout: value=38 unit=bar
